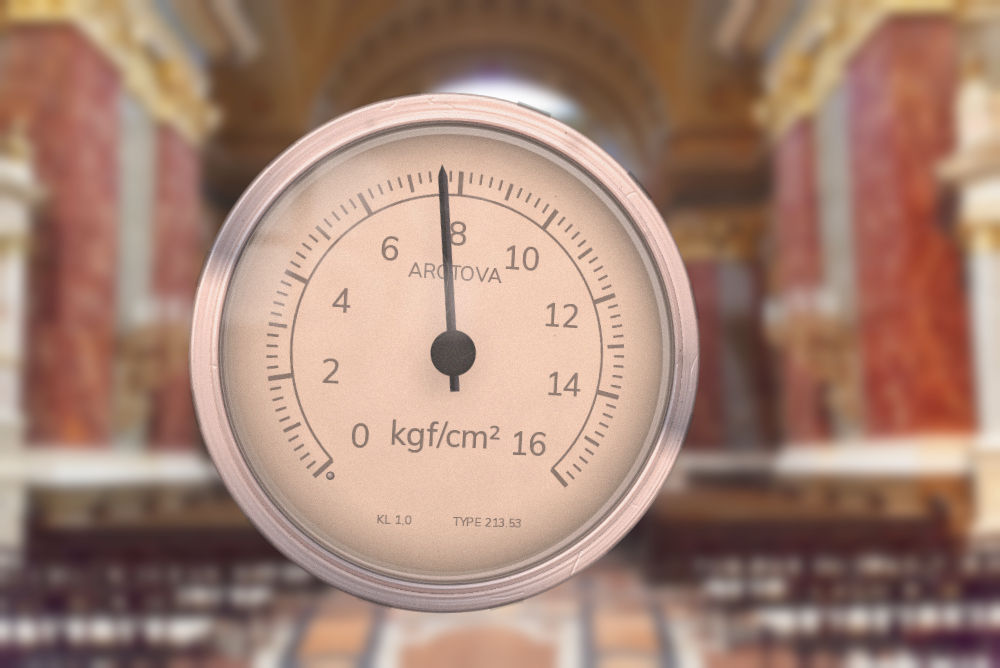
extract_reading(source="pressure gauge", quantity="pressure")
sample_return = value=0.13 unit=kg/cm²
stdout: value=7.6 unit=kg/cm²
